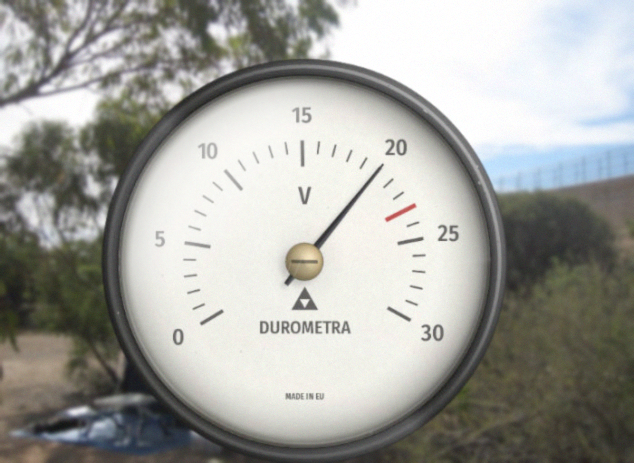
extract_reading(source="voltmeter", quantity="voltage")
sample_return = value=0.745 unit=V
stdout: value=20 unit=V
